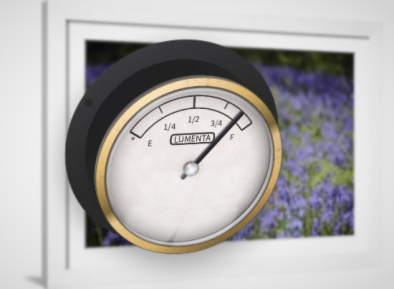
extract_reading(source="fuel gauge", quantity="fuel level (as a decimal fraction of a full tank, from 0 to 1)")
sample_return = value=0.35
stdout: value=0.875
